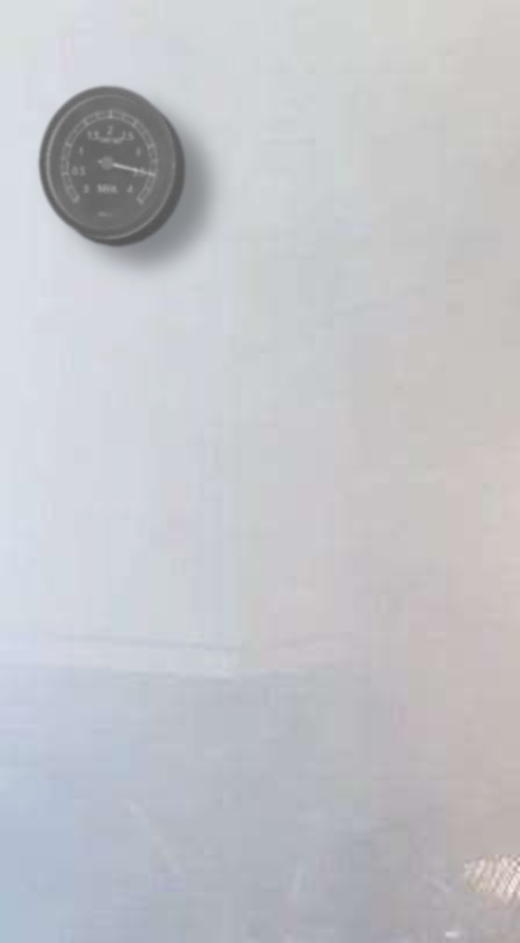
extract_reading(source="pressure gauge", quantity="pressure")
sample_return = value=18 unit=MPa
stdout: value=3.5 unit=MPa
